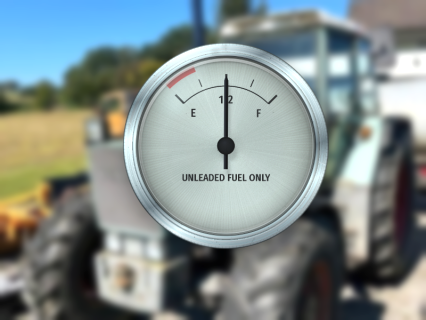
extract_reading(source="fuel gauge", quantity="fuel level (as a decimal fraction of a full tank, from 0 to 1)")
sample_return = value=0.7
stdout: value=0.5
